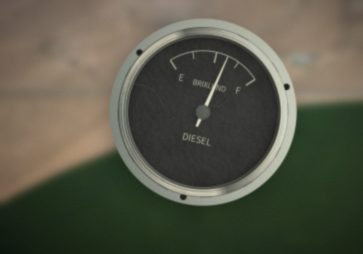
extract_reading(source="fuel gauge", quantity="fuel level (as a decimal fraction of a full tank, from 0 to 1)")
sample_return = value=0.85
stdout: value=0.625
